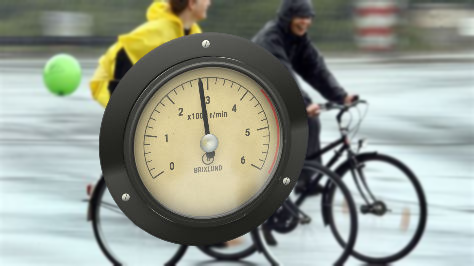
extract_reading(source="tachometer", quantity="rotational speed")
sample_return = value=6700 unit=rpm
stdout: value=2800 unit=rpm
